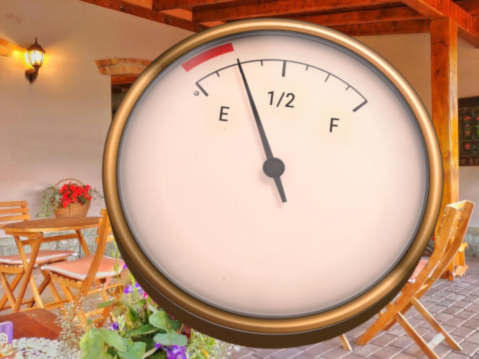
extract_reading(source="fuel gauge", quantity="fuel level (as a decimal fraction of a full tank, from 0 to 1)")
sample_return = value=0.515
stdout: value=0.25
